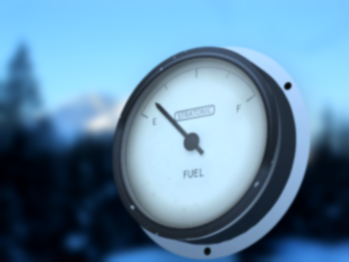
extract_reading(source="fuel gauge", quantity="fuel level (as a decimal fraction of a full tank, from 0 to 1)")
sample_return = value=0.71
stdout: value=0.125
